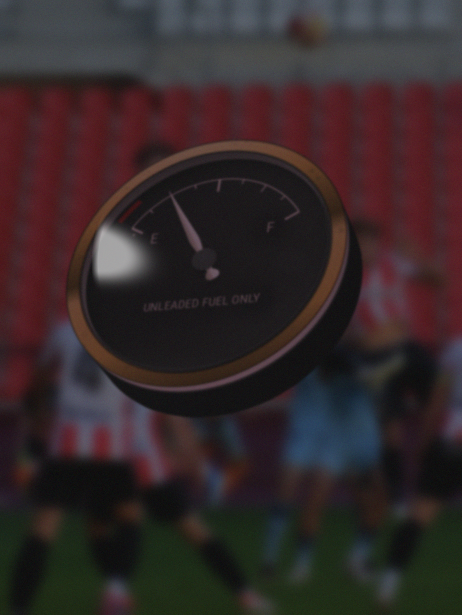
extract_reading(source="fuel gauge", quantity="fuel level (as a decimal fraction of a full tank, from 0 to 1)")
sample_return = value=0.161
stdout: value=0.25
